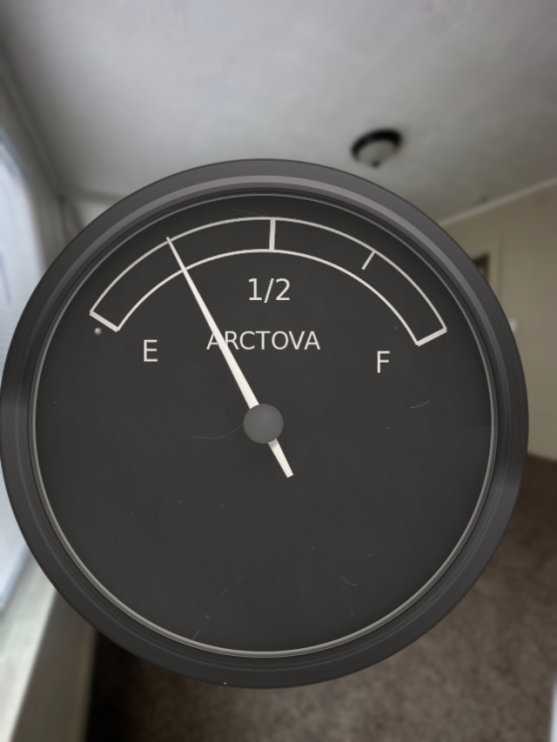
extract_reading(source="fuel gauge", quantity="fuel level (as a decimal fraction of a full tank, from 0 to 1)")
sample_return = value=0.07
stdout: value=0.25
